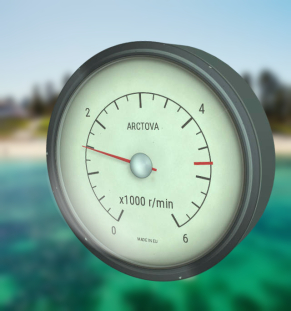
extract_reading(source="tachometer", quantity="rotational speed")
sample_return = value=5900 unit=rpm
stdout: value=1500 unit=rpm
